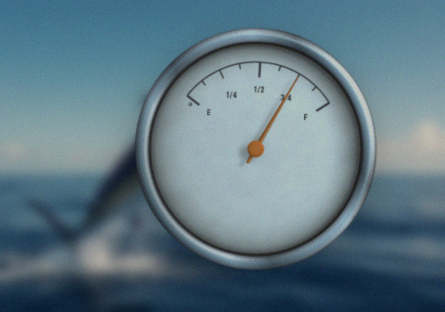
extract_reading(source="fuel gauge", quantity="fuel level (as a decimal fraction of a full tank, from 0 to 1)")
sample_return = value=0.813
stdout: value=0.75
